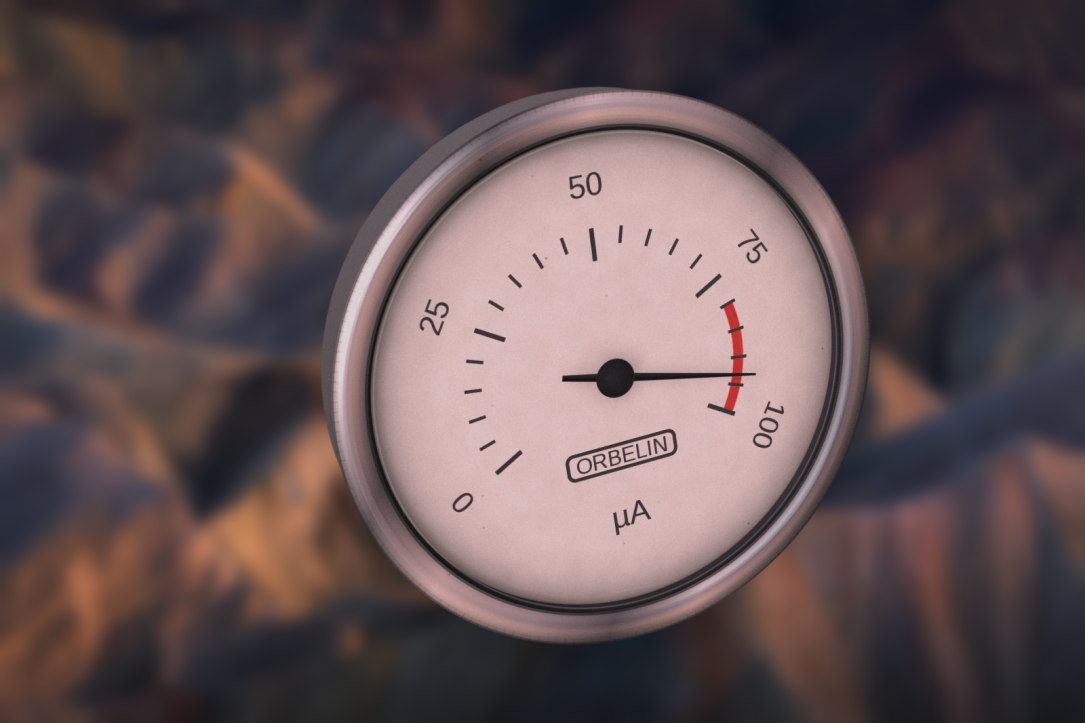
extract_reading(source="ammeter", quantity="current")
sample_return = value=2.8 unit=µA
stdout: value=92.5 unit=µA
